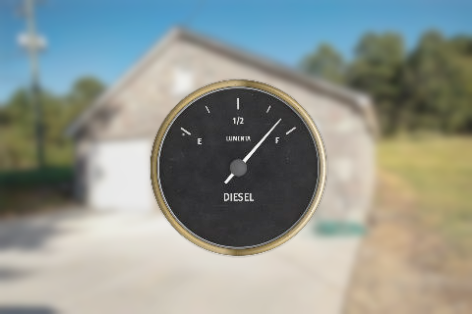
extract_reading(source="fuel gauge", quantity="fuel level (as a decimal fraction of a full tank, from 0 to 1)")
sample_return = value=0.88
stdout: value=0.875
